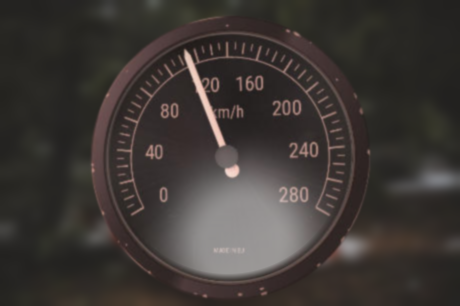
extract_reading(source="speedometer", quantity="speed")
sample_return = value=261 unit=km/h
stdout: value=115 unit=km/h
